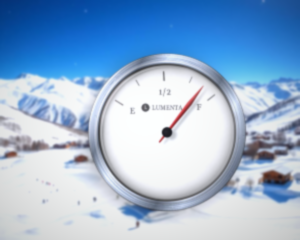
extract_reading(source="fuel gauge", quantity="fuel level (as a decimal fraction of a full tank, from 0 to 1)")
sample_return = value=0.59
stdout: value=0.875
